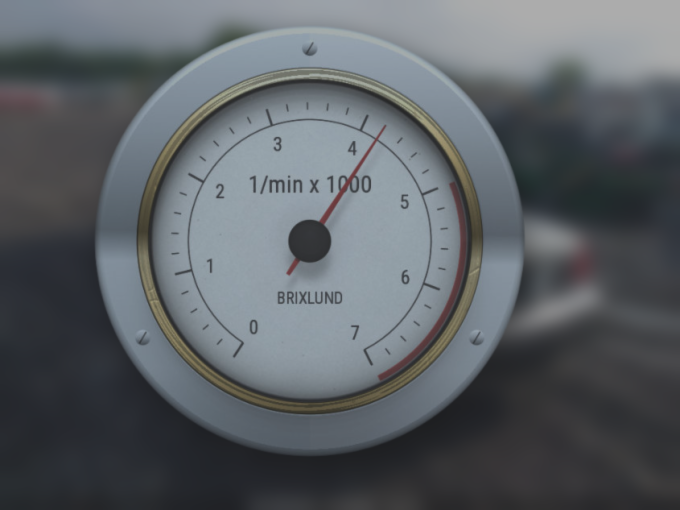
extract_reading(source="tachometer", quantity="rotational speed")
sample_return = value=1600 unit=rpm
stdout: value=4200 unit=rpm
